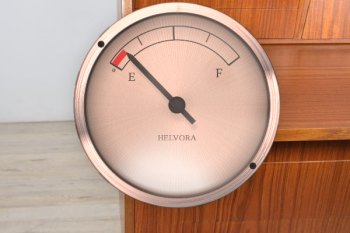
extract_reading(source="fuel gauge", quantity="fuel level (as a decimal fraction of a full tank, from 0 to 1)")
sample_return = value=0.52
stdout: value=0.125
